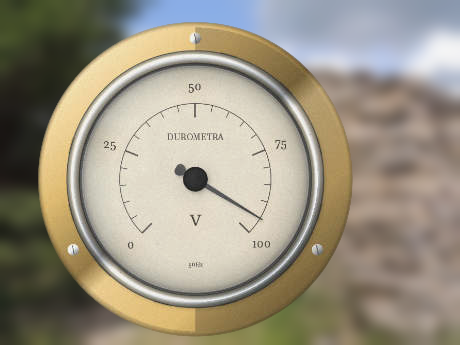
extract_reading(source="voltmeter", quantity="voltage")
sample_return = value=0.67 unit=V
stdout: value=95 unit=V
